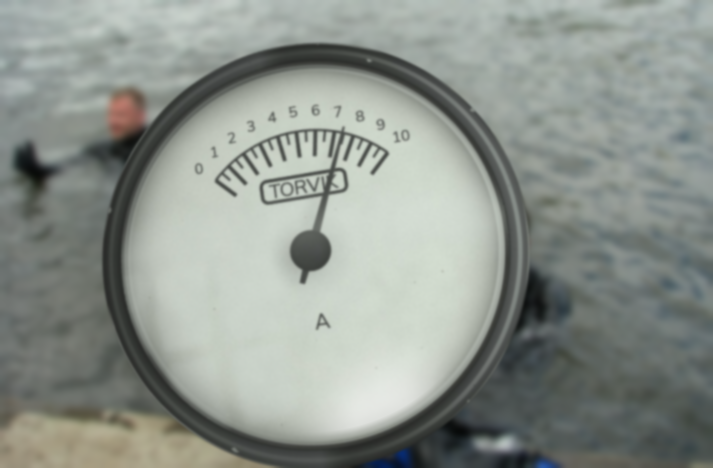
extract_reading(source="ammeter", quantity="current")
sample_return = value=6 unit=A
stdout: value=7.5 unit=A
